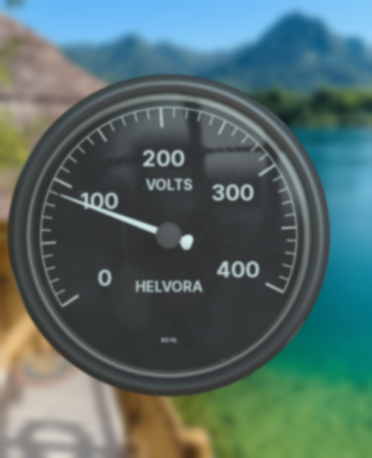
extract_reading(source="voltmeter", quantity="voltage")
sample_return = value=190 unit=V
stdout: value=90 unit=V
